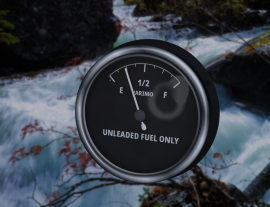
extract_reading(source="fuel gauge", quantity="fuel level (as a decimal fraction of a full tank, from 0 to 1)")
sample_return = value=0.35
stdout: value=0.25
